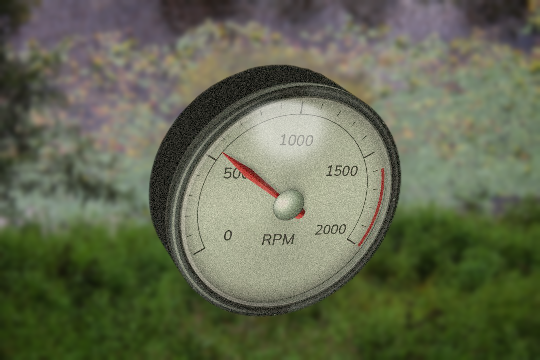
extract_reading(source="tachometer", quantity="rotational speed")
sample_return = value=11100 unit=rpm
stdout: value=550 unit=rpm
